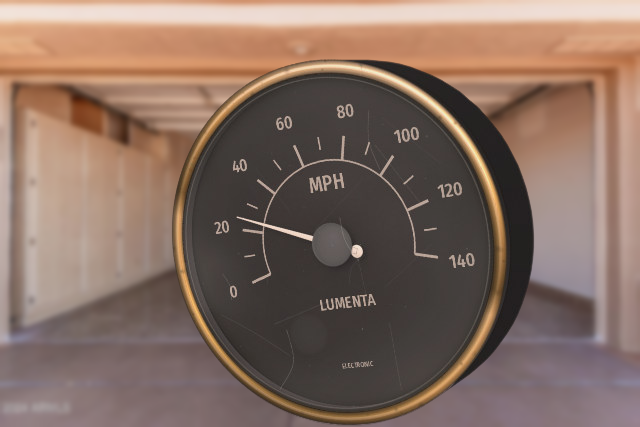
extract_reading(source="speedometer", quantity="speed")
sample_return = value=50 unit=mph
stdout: value=25 unit=mph
